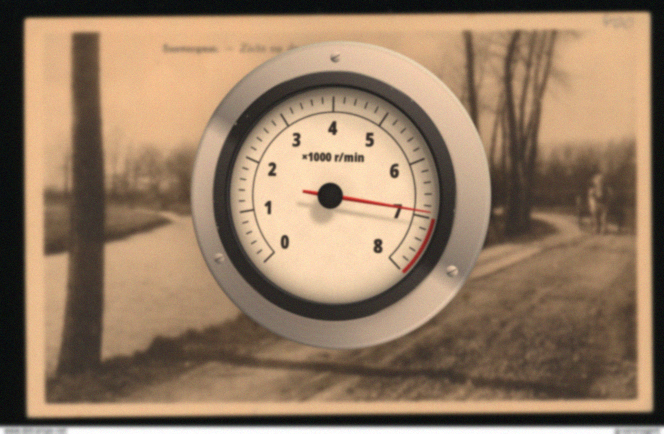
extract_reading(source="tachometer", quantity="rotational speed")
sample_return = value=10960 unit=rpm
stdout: value=6900 unit=rpm
